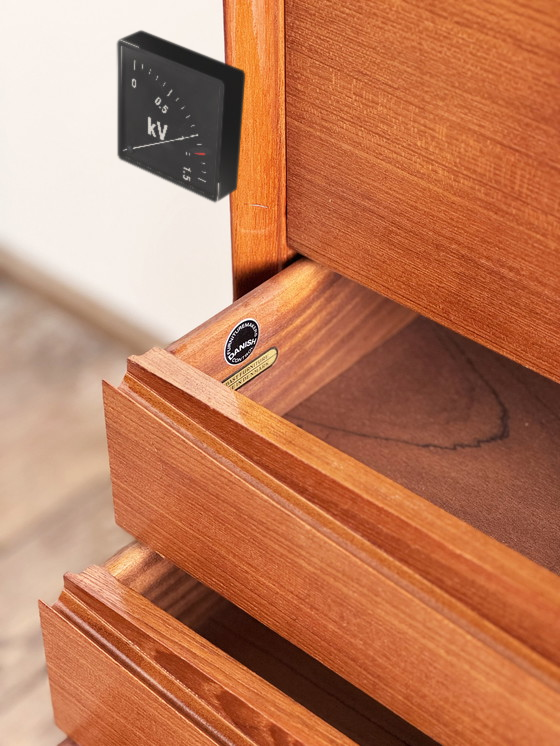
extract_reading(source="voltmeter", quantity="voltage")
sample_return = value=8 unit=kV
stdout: value=1 unit=kV
